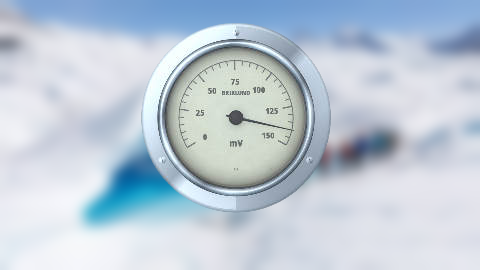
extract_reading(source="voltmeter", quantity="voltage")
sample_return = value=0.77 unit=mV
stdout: value=140 unit=mV
